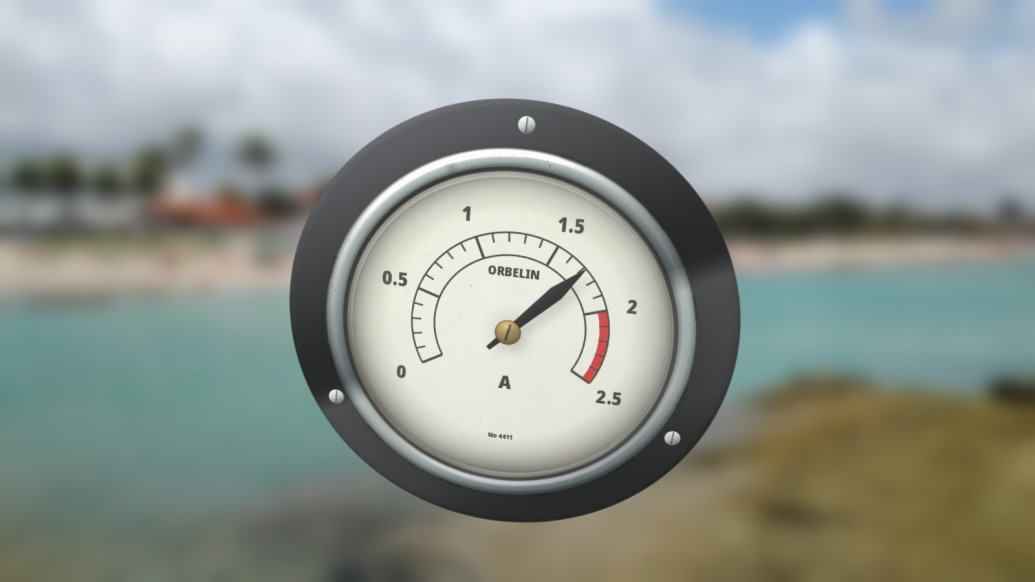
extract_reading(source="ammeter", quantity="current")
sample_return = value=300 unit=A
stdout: value=1.7 unit=A
